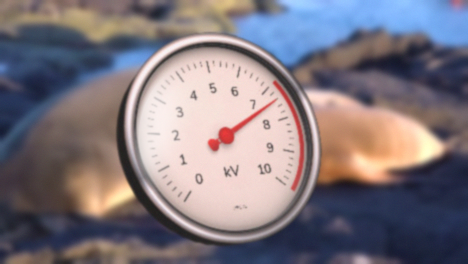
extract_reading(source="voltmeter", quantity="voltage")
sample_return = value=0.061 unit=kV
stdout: value=7.4 unit=kV
